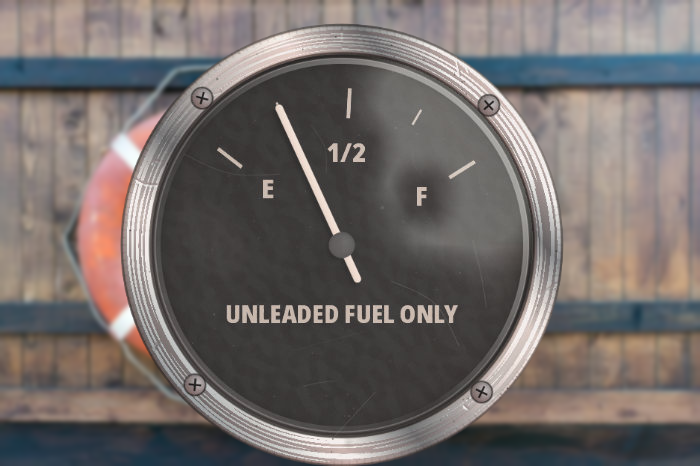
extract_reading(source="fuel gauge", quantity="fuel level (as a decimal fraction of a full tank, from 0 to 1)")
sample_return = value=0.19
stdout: value=0.25
